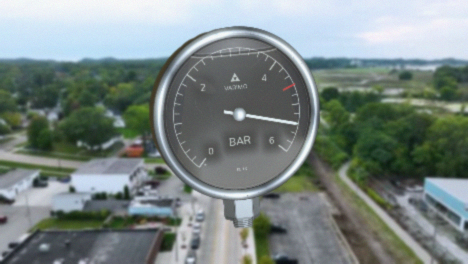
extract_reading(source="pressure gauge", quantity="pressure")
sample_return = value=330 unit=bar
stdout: value=5.4 unit=bar
